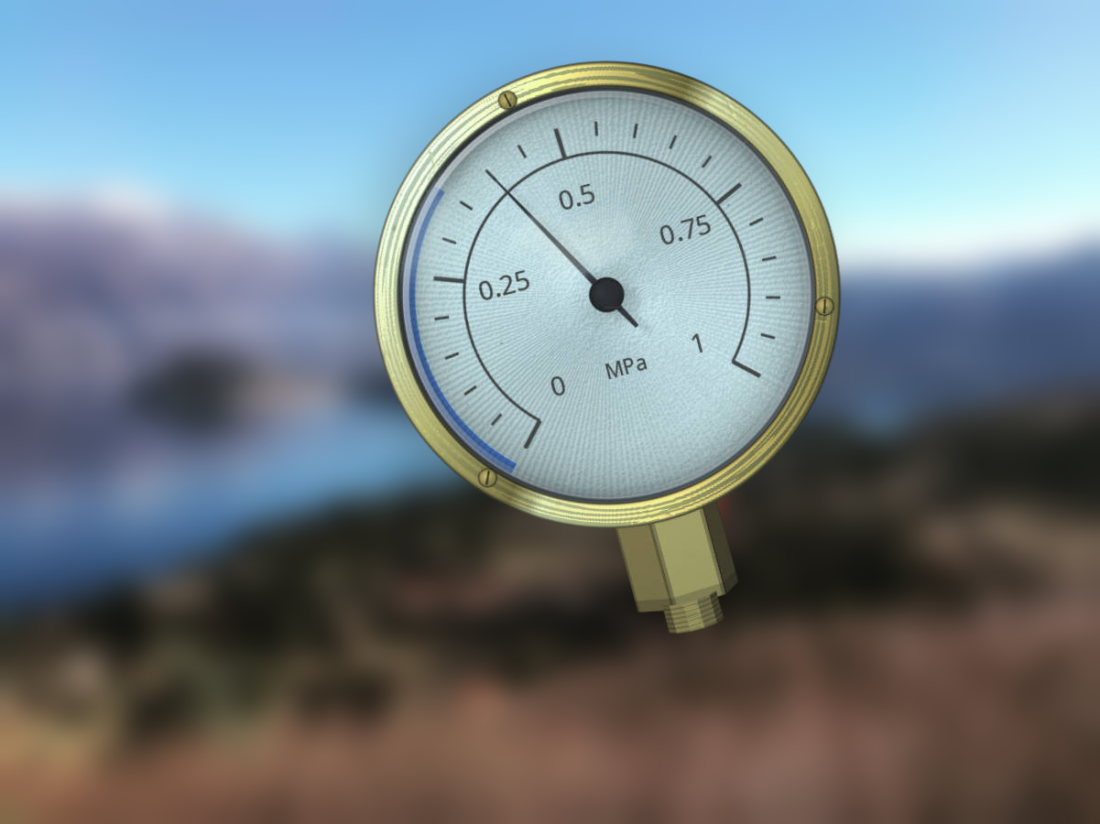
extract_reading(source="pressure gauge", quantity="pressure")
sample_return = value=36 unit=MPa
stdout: value=0.4 unit=MPa
